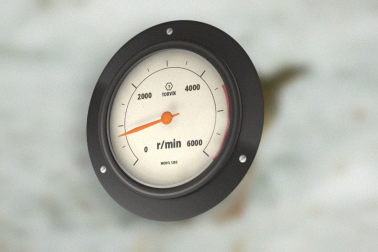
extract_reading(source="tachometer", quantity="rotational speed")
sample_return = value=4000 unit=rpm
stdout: value=750 unit=rpm
